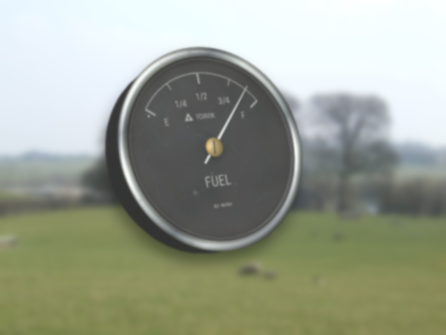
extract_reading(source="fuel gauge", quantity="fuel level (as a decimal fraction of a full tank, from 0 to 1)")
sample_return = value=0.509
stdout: value=0.875
